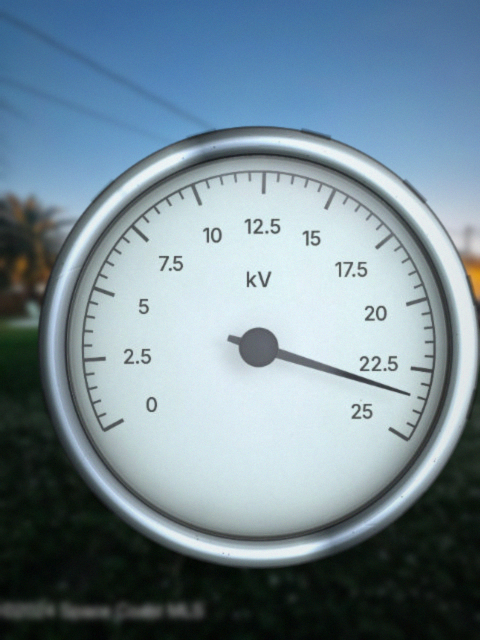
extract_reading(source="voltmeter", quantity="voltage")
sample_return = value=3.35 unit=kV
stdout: value=23.5 unit=kV
